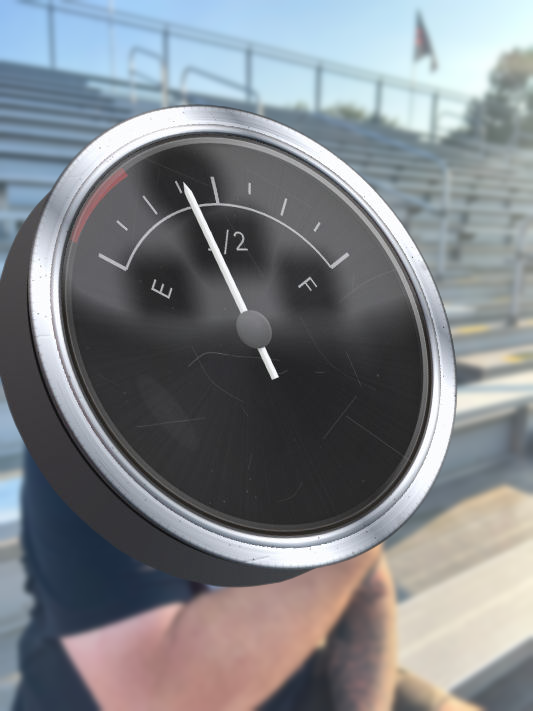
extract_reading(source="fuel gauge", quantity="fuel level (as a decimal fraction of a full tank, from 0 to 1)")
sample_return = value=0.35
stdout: value=0.375
